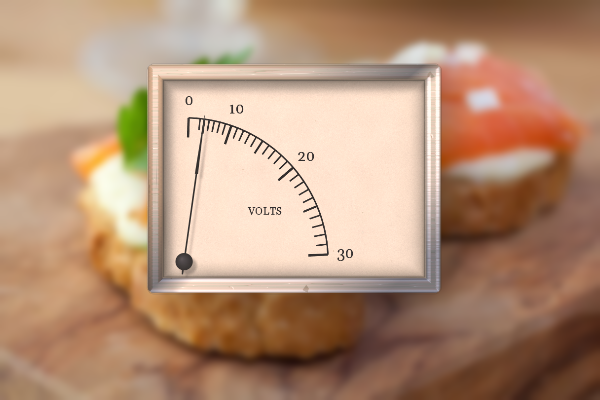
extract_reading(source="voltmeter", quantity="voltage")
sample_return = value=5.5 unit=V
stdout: value=5 unit=V
